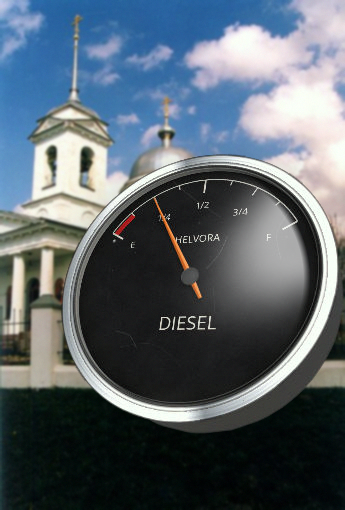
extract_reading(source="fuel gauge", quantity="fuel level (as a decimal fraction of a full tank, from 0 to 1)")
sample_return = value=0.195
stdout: value=0.25
